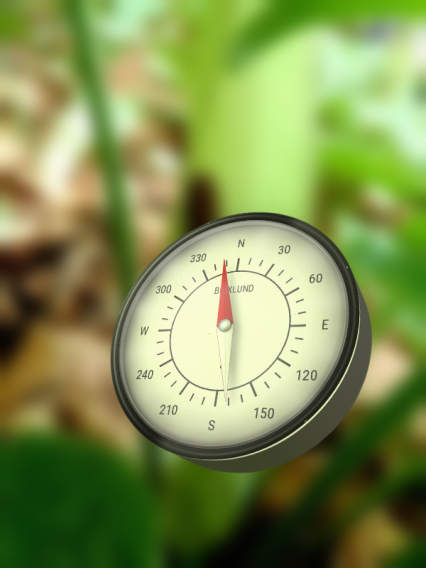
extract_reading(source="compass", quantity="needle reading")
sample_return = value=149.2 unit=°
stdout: value=350 unit=°
